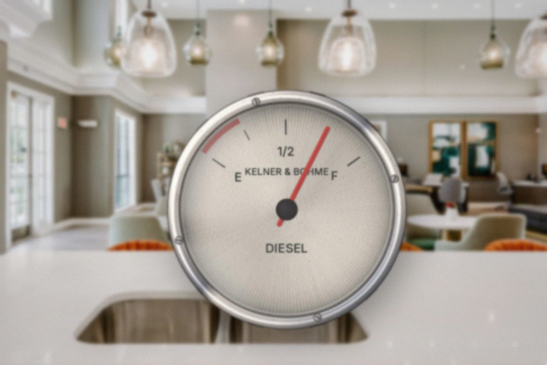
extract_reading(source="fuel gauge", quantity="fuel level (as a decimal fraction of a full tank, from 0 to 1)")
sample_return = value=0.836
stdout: value=0.75
